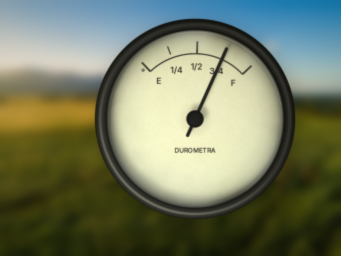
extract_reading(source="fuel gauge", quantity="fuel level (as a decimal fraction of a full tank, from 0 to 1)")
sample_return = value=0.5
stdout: value=0.75
